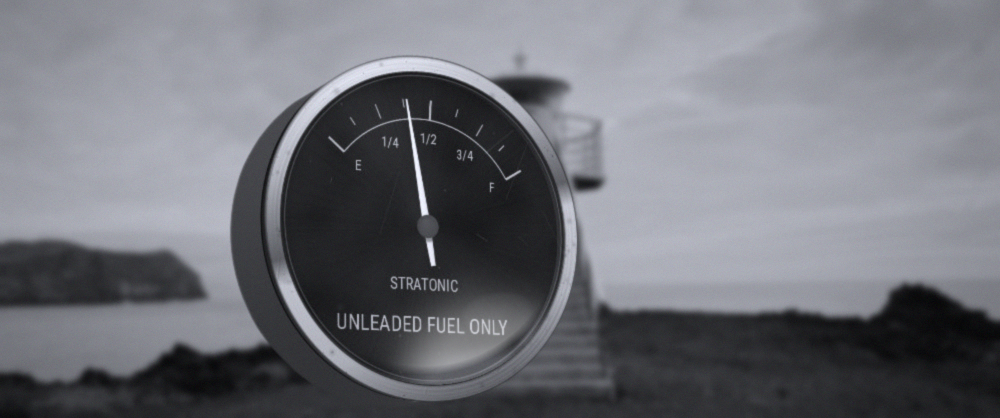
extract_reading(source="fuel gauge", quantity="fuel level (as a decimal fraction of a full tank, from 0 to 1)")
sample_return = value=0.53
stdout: value=0.375
